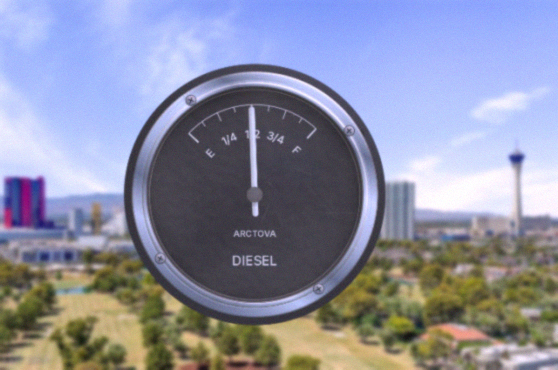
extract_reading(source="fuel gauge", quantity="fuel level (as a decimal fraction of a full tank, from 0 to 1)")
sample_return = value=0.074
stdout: value=0.5
